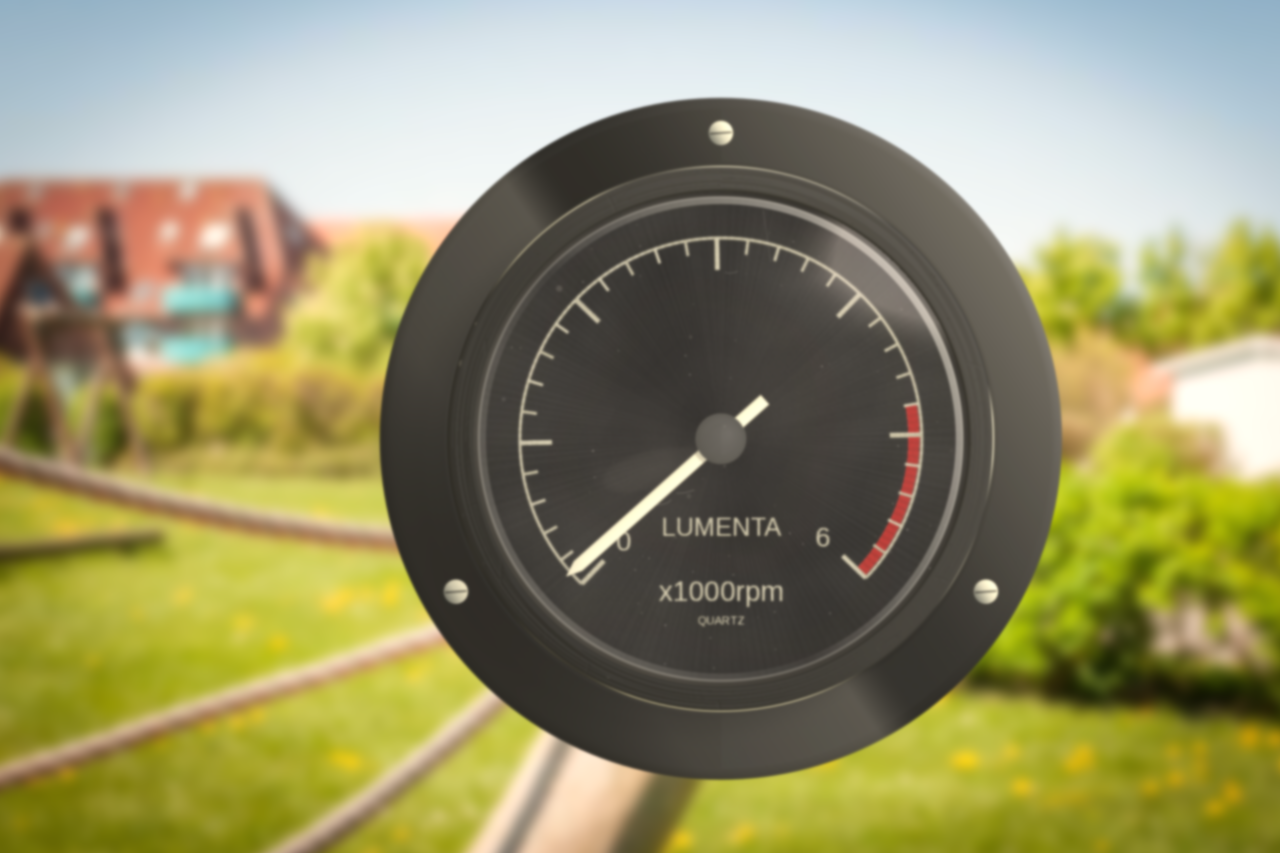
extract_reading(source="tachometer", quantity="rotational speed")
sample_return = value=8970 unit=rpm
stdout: value=100 unit=rpm
